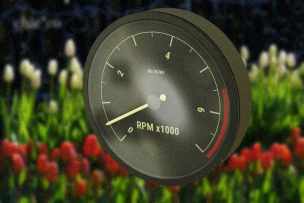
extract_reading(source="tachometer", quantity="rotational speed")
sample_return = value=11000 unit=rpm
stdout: value=500 unit=rpm
